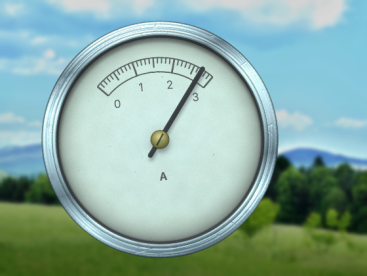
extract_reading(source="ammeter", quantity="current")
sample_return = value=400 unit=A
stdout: value=2.7 unit=A
